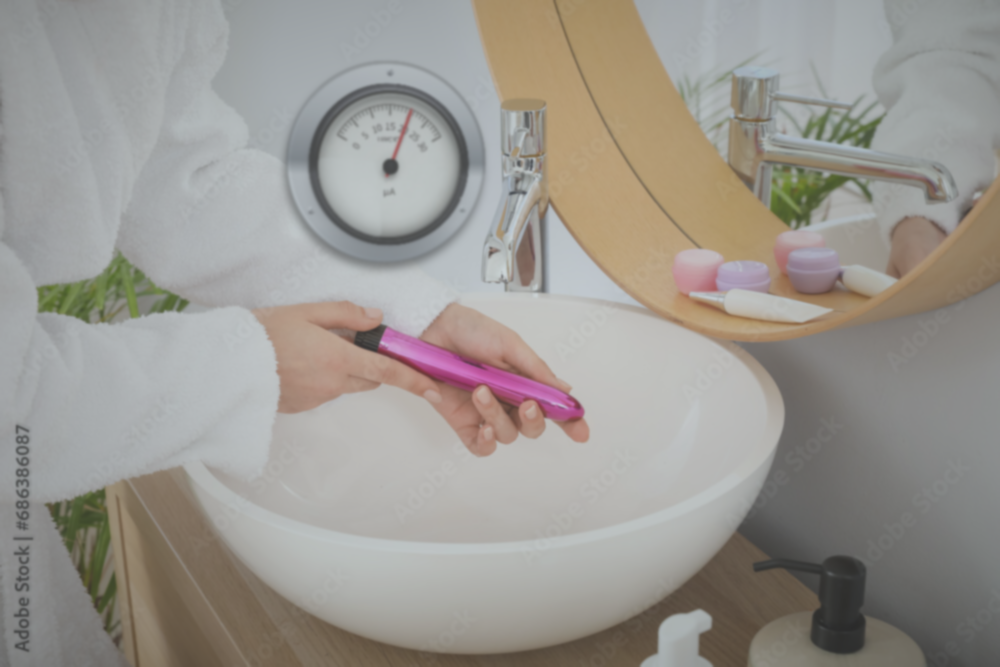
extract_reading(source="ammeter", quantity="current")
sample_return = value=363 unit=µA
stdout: value=20 unit=µA
